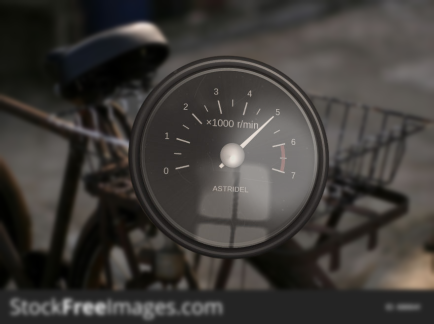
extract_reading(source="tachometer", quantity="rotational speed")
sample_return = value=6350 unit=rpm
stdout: value=5000 unit=rpm
